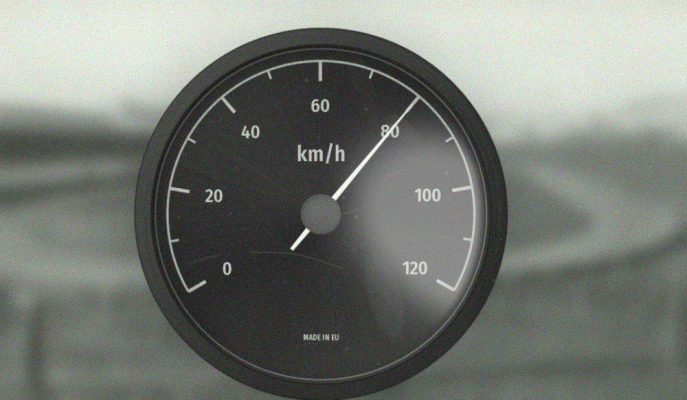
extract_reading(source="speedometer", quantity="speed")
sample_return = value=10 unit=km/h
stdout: value=80 unit=km/h
